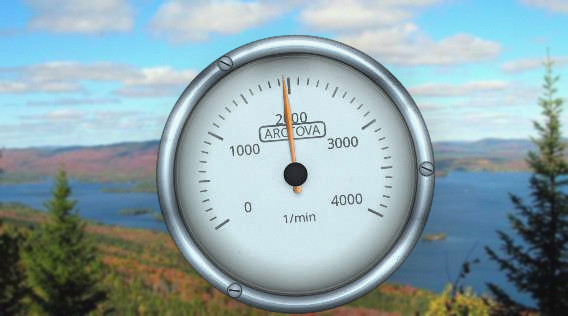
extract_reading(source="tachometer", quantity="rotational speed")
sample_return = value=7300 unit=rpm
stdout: value=1950 unit=rpm
